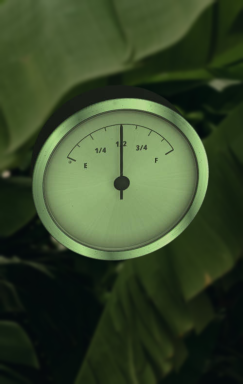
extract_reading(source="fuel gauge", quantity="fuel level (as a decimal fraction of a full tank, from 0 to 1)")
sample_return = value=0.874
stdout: value=0.5
